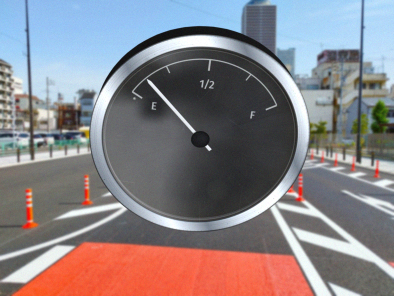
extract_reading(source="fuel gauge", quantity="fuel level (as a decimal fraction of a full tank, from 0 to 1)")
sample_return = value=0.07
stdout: value=0.125
